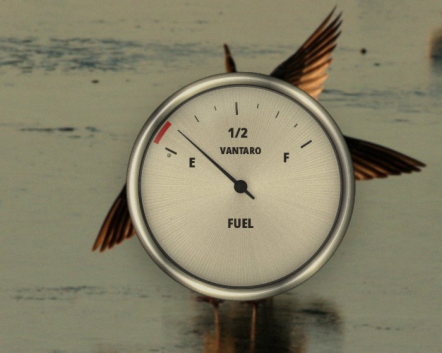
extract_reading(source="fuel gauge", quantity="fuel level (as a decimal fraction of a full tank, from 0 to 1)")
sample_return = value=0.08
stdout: value=0.125
